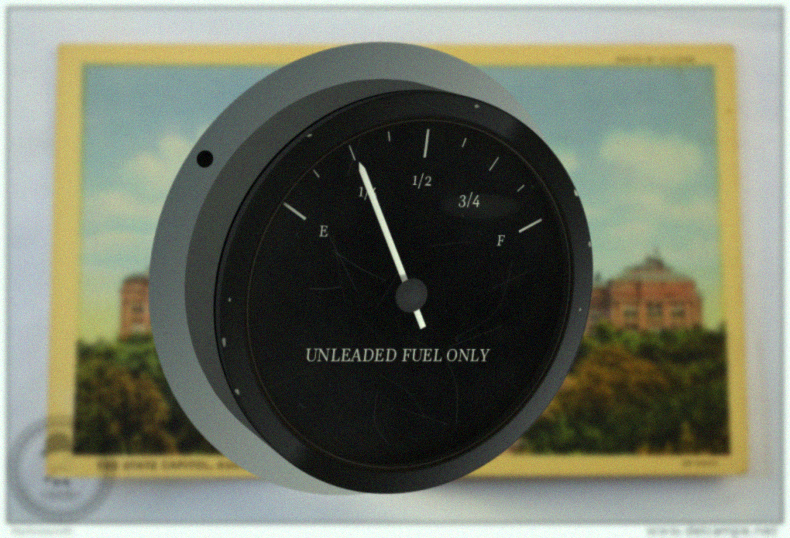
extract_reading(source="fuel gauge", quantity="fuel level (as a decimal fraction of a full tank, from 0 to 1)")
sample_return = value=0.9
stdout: value=0.25
